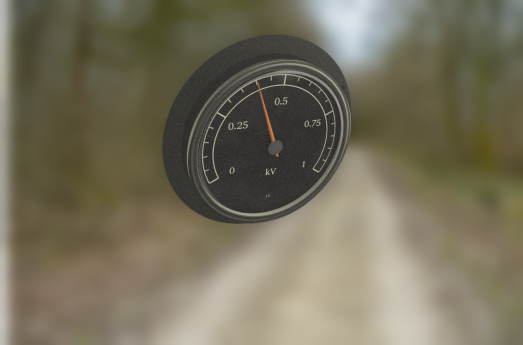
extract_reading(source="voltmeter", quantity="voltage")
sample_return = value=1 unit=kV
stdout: value=0.4 unit=kV
